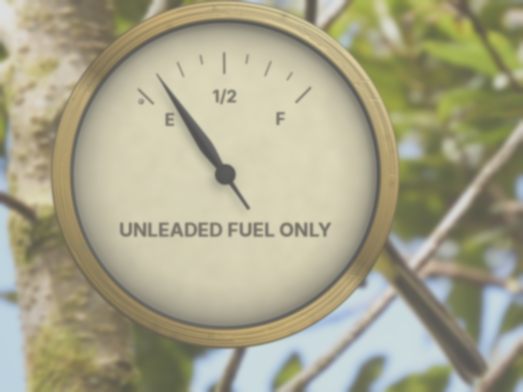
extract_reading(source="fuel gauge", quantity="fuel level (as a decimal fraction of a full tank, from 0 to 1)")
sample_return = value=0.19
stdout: value=0.125
